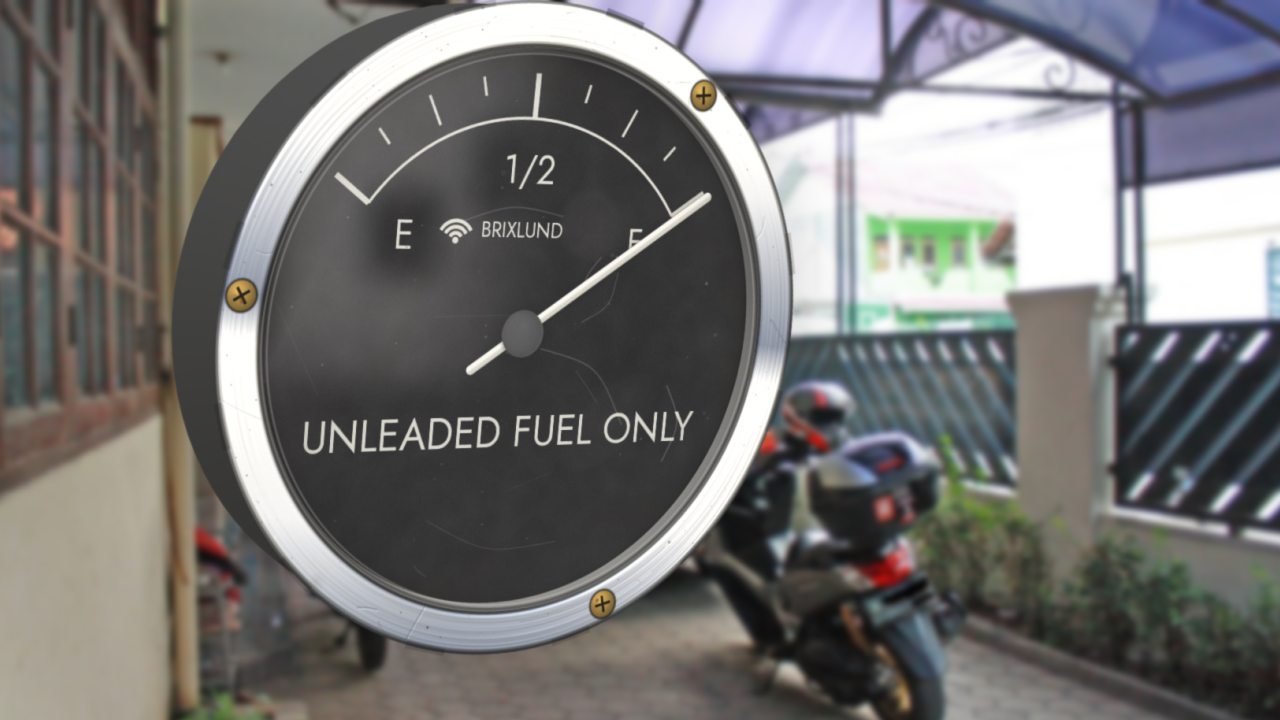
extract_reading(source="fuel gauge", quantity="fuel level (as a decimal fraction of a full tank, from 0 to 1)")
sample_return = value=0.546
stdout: value=1
